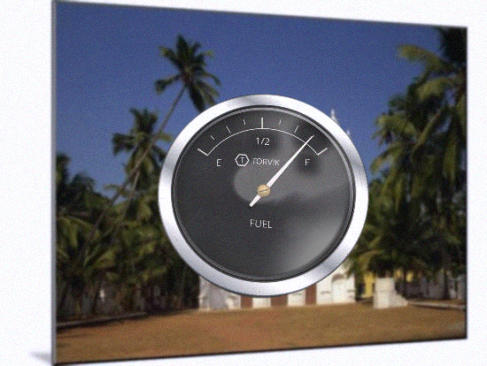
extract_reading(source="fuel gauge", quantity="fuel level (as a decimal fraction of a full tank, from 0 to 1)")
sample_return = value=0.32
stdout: value=0.875
